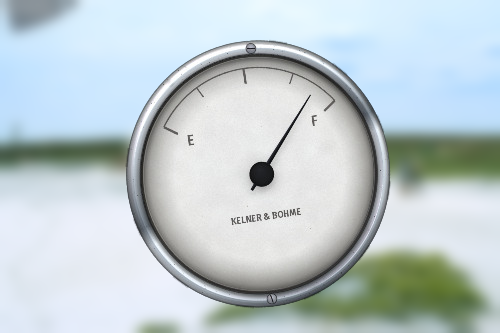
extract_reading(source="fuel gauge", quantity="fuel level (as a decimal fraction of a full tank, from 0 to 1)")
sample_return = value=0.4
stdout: value=0.875
